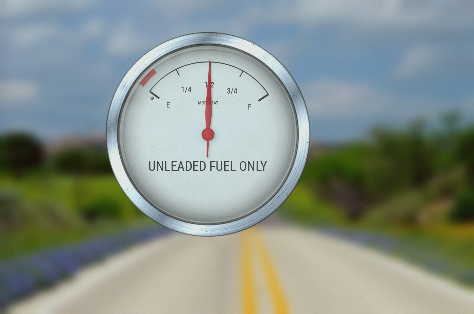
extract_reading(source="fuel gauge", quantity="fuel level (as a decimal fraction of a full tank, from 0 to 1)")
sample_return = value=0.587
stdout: value=0.5
